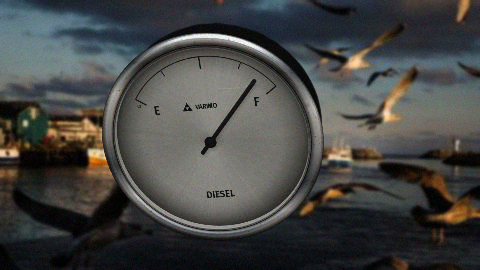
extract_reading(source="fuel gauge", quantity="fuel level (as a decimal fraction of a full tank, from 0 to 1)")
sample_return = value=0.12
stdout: value=0.875
